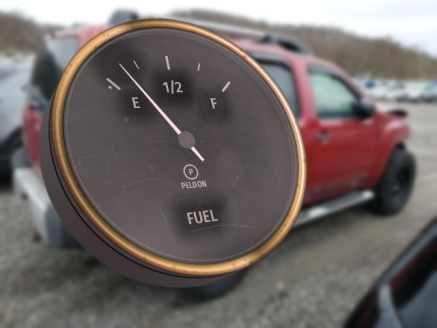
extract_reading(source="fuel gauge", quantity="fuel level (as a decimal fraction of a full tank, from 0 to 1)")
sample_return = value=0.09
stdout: value=0.125
